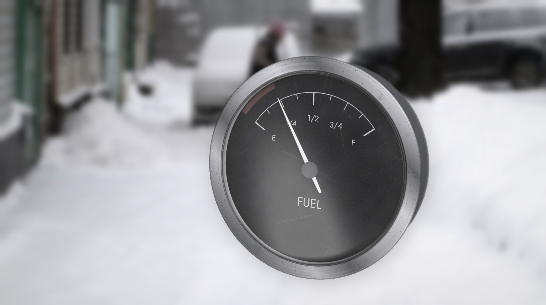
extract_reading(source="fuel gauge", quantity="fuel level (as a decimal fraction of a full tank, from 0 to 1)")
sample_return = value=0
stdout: value=0.25
